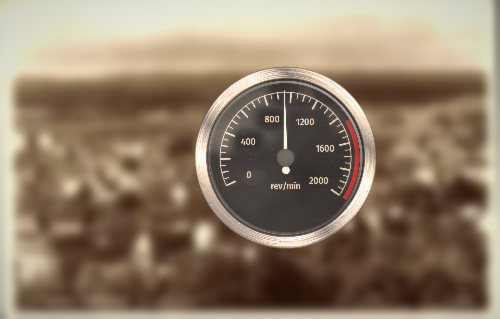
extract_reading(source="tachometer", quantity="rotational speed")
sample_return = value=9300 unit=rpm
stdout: value=950 unit=rpm
